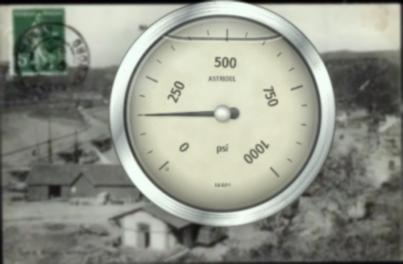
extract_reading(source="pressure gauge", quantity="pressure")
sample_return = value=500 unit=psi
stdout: value=150 unit=psi
